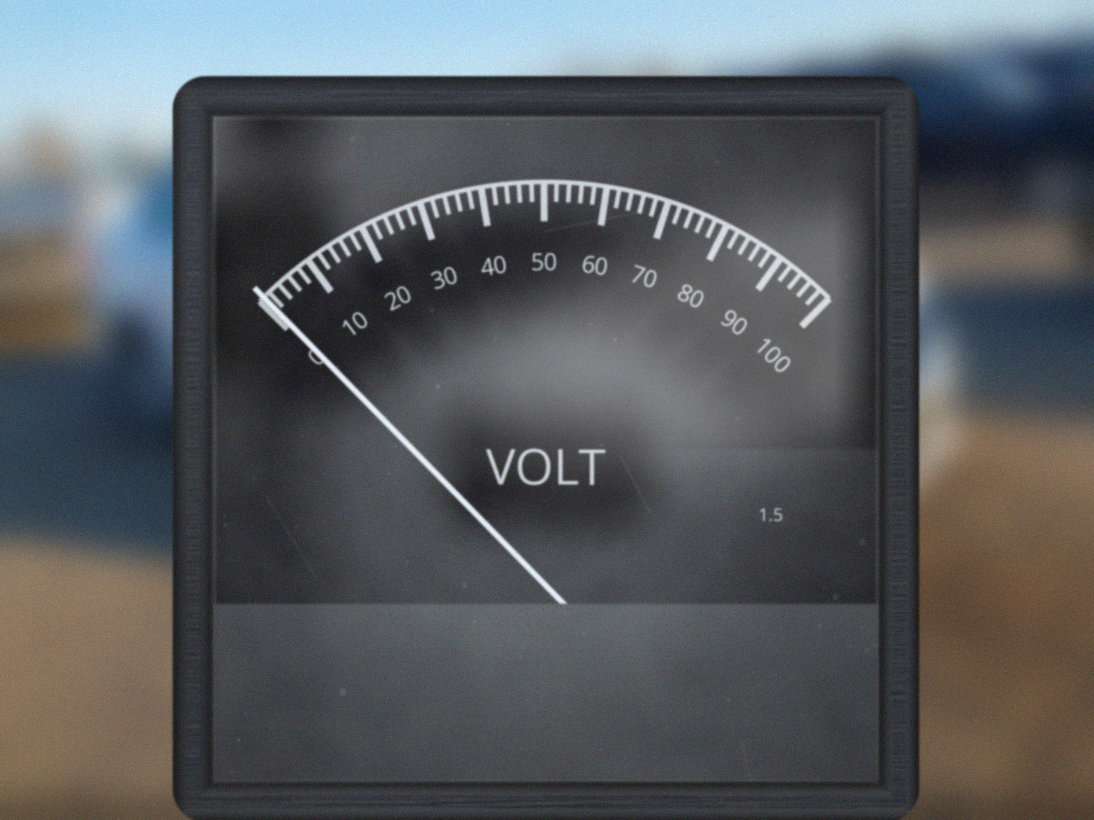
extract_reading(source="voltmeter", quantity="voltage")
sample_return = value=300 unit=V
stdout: value=1 unit=V
